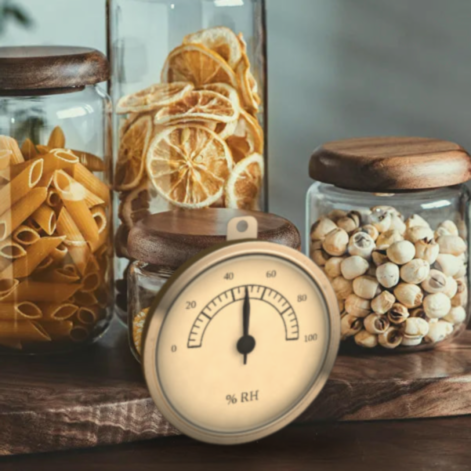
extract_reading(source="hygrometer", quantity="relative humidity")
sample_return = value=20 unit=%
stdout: value=48 unit=%
